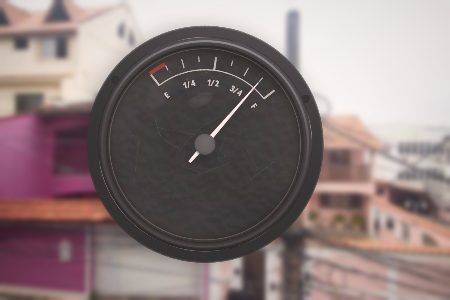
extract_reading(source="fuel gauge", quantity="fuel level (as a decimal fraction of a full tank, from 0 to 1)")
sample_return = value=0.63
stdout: value=0.875
